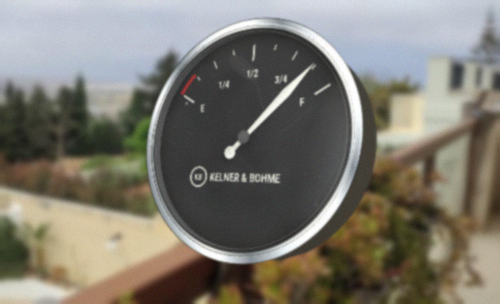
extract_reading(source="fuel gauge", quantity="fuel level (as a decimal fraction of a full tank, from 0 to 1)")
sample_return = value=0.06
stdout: value=0.875
